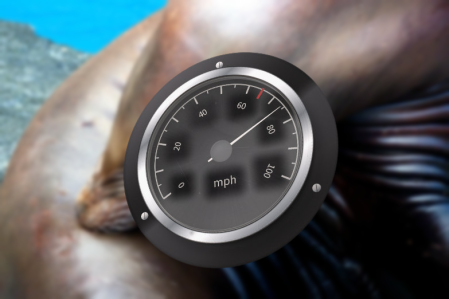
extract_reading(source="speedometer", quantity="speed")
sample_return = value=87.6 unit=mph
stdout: value=75 unit=mph
